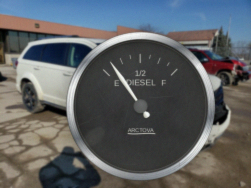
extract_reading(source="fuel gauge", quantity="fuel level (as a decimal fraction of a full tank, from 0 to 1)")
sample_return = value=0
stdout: value=0.125
